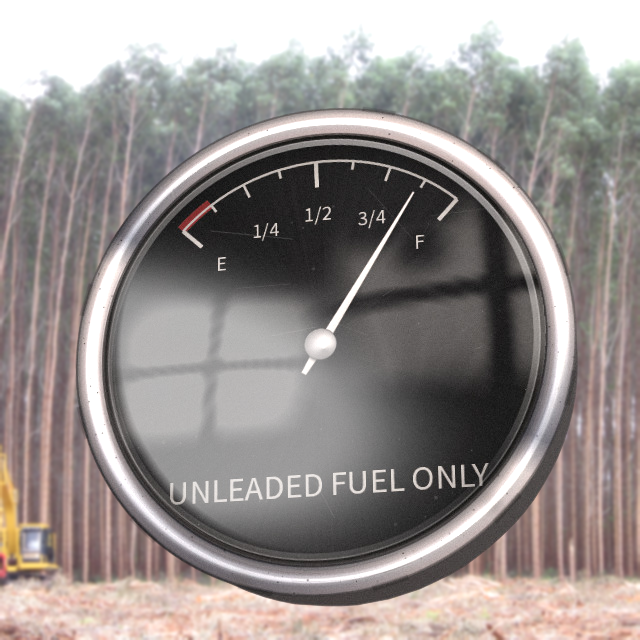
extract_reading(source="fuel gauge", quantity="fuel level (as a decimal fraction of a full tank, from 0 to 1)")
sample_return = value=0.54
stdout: value=0.875
